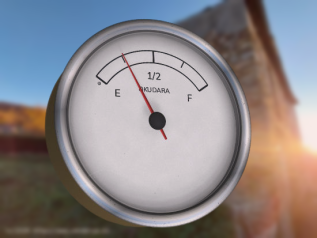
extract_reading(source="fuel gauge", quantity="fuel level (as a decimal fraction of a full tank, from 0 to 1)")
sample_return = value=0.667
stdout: value=0.25
